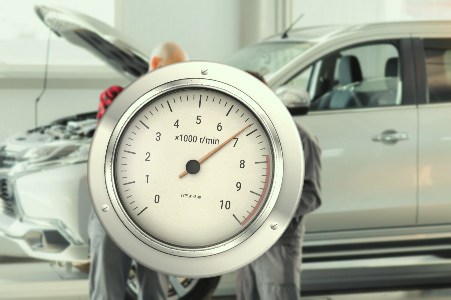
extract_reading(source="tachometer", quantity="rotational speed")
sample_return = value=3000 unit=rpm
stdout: value=6800 unit=rpm
